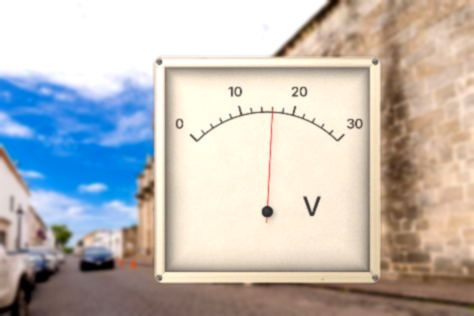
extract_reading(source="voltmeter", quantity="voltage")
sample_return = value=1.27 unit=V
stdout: value=16 unit=V
